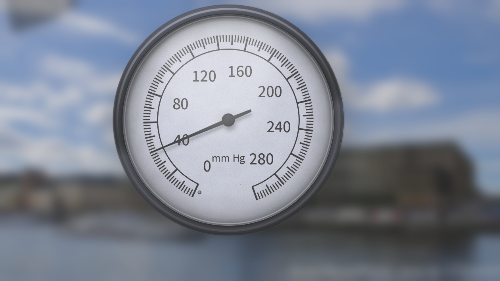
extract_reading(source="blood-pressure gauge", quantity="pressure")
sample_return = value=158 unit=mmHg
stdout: value=40 unit=mmHg
